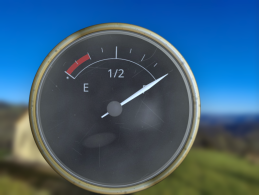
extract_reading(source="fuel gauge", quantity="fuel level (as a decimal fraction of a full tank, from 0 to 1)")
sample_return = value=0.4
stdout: value=1
